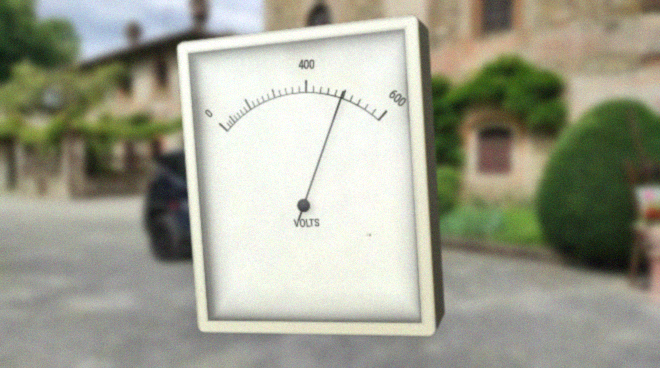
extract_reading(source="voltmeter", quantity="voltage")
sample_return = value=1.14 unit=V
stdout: value=500 unit=V
